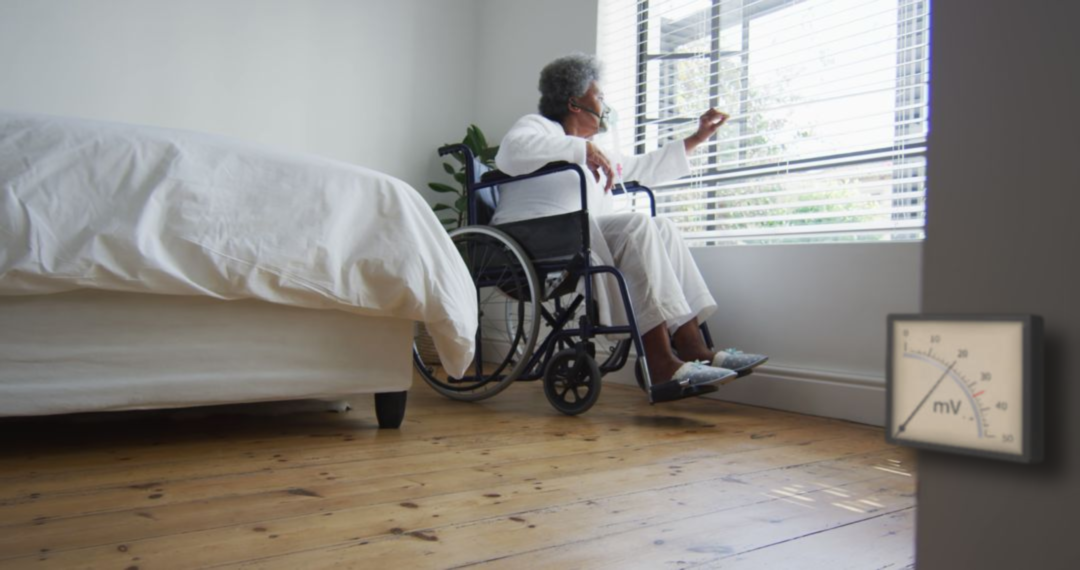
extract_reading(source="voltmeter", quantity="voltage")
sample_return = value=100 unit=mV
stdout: value=20 unit=mV
